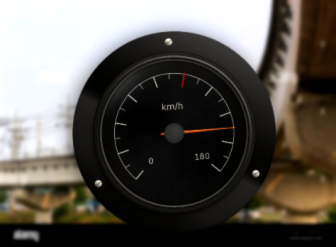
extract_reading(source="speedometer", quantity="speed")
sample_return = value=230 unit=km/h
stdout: value=150 unit=km/h
